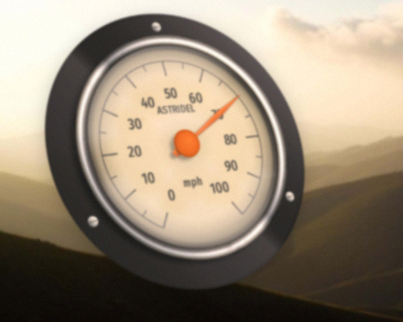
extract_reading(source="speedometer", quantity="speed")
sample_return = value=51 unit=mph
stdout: value=70 unit=mph
